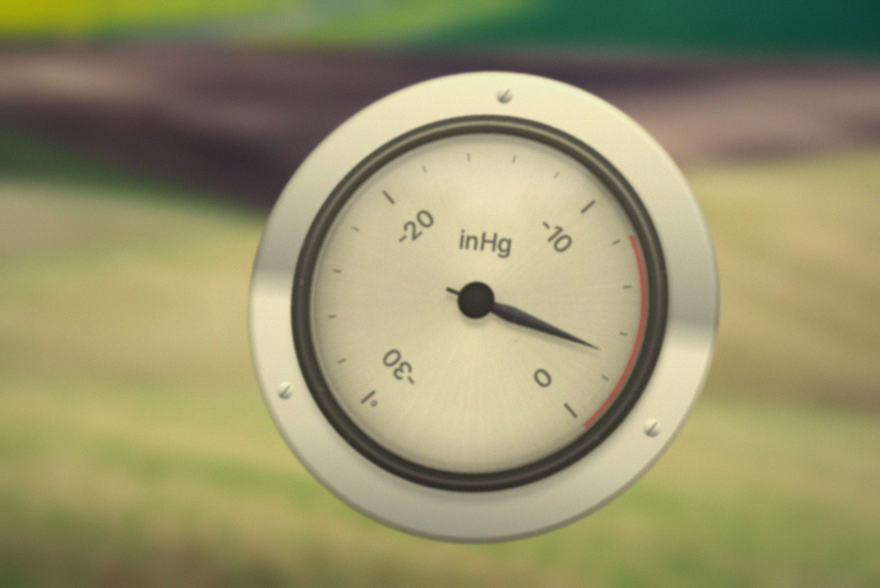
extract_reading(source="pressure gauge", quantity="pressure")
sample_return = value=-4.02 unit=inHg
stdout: value=-3 unit=inHg
